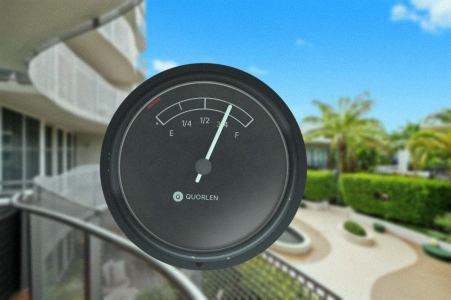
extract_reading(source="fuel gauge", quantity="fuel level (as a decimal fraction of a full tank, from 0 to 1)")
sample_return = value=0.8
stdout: value=0.75
